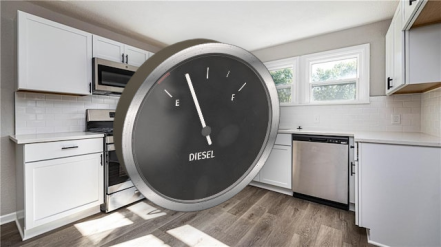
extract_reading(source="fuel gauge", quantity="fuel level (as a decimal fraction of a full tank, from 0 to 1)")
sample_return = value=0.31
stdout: value=0.25
